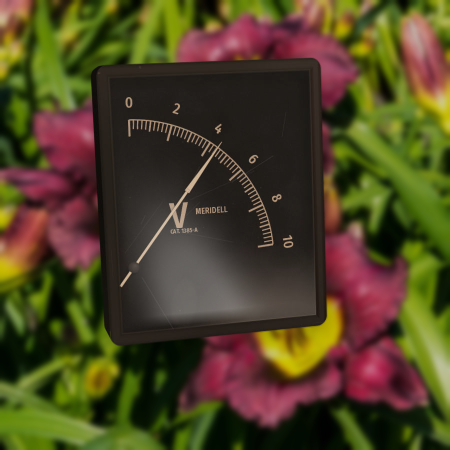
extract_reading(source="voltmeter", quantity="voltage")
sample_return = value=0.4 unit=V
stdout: value=4.4 unit=V
